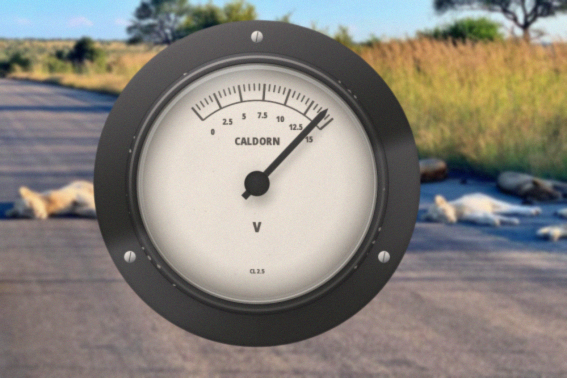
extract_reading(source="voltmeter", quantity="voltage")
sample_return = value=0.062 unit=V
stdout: value=14 unit=V
